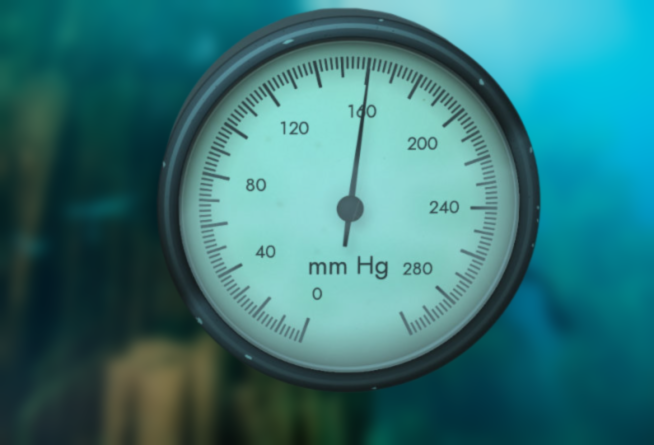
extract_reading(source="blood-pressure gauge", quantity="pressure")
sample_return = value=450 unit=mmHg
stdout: value=160 unit=mmHg
